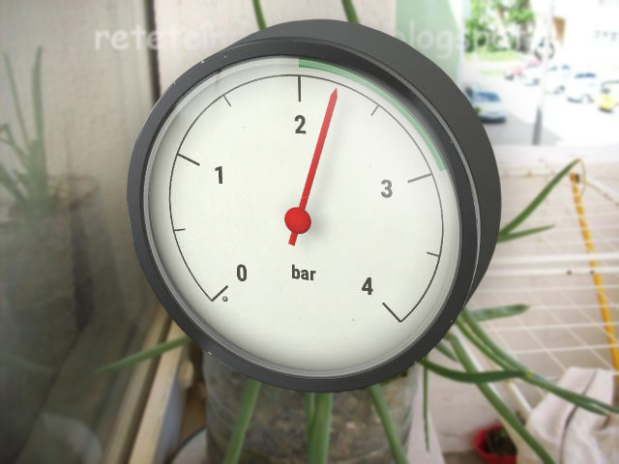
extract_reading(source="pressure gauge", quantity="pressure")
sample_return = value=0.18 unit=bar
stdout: value=2.25 unit=bar
